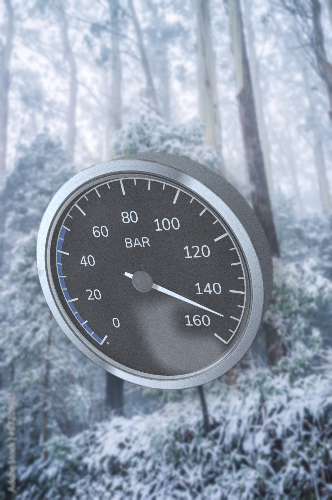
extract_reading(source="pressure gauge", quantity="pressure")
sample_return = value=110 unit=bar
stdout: value=150 unit=bar
